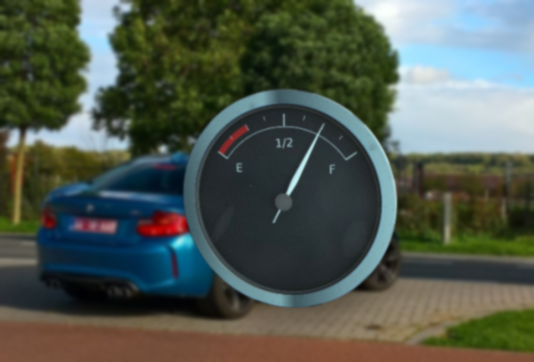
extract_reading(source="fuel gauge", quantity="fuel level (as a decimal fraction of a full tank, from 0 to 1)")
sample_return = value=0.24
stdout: value=0.75
